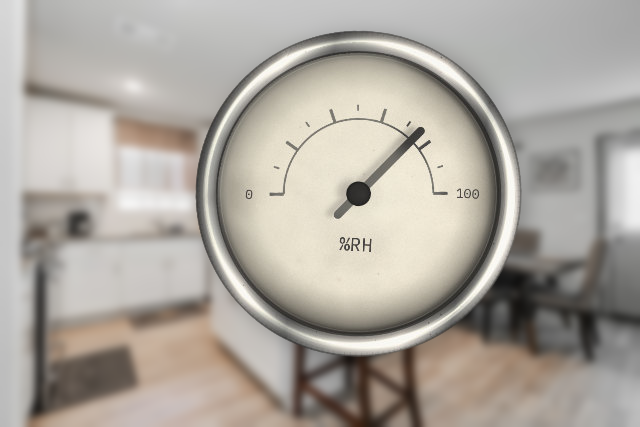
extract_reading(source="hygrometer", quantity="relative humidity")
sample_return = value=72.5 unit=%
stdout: value=75 unit=%
